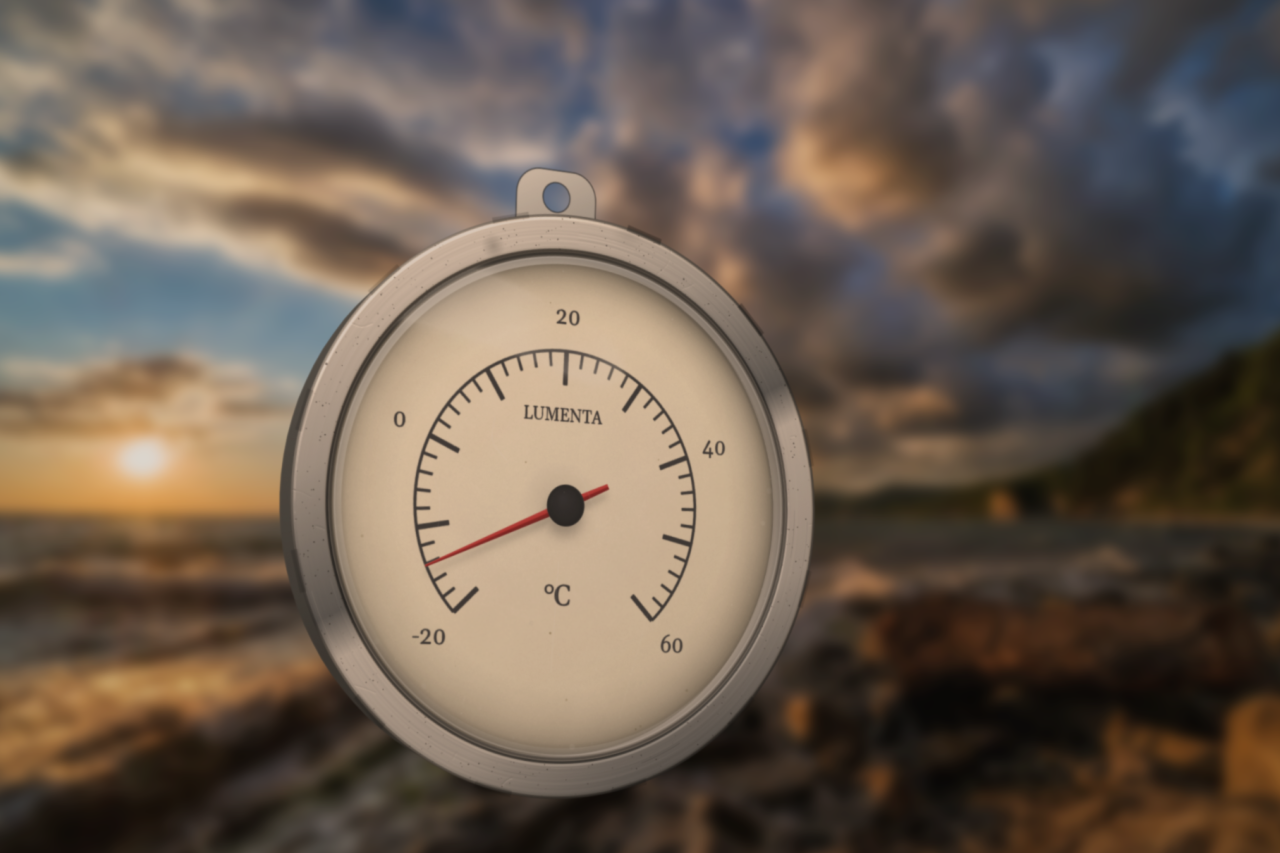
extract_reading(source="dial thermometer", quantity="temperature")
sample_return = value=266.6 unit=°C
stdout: value=-14 unit=°C
